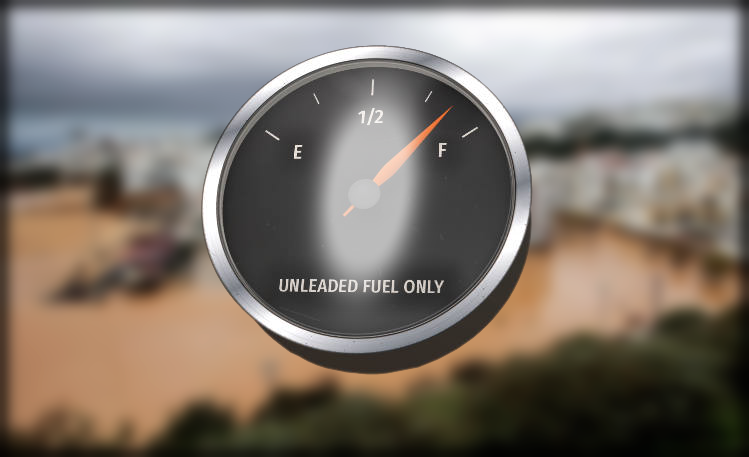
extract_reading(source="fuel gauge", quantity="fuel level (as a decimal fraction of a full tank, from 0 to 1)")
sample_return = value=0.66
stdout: value=0.875
